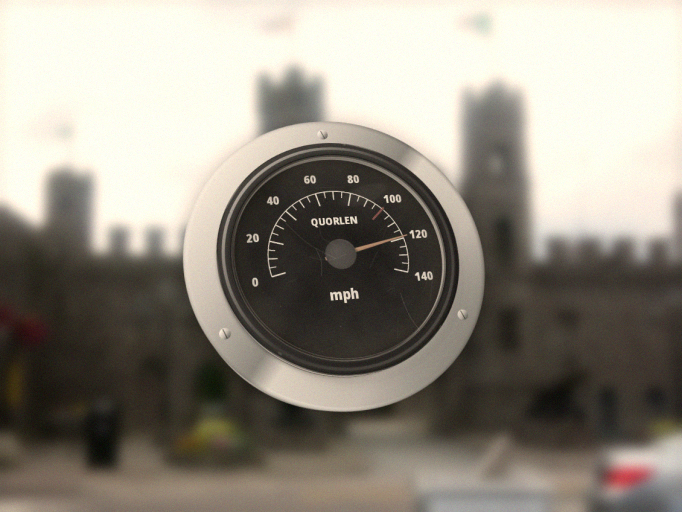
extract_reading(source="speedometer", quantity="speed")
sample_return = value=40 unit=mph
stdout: value=120 unit=mph
